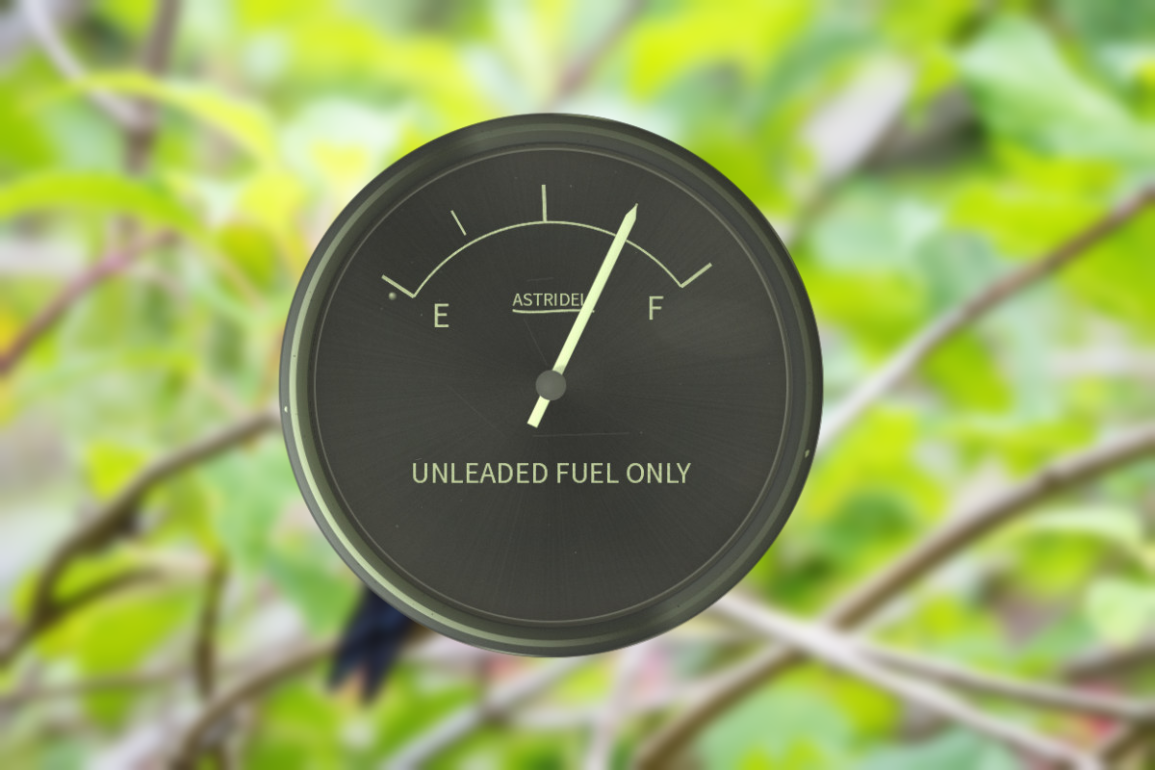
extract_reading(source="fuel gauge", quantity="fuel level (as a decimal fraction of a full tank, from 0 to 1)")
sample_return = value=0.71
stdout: value=0.75
